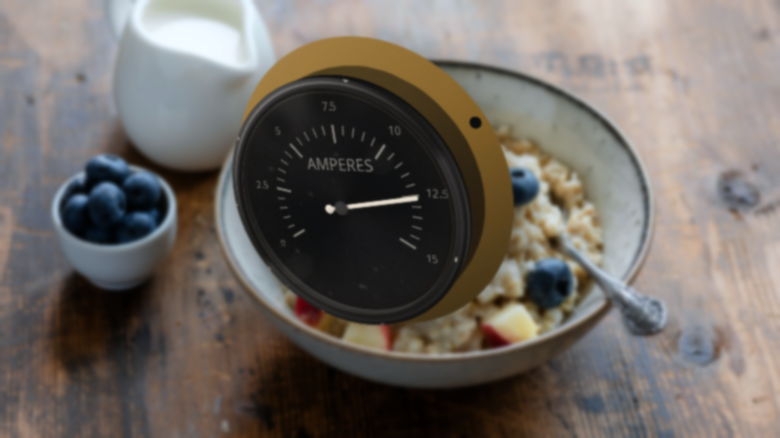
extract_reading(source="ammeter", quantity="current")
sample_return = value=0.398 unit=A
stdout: value=12.5 unit=A
